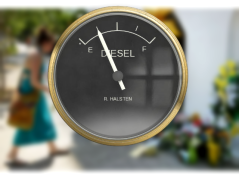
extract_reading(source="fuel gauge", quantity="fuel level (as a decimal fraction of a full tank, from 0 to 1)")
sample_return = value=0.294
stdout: value=0.25
